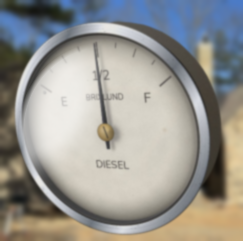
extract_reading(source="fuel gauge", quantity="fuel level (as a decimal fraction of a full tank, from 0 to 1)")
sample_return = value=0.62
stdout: value=0.5
